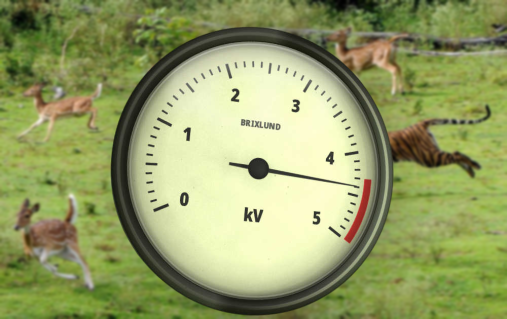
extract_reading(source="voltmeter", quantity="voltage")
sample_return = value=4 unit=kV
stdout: value=4.4 unit=kV
